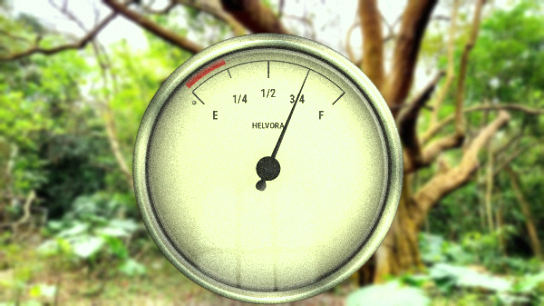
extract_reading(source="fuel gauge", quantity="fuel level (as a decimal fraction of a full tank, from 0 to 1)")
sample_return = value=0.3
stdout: value=0.75
